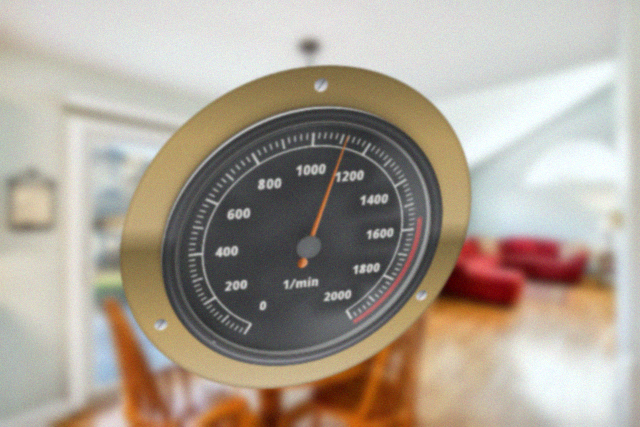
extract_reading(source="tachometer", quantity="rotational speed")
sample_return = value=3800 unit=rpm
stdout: value=1100 unit=rpm
